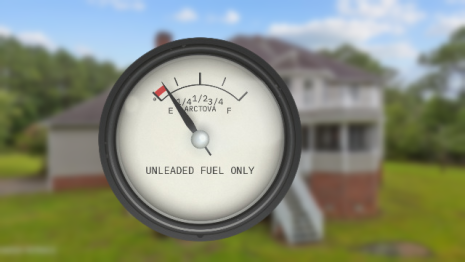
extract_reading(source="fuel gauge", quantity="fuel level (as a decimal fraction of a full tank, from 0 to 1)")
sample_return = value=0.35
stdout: value=0.125
